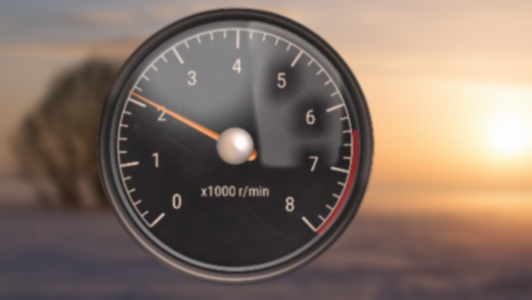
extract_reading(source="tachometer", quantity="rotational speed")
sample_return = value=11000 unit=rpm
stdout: value=2100 unit=rpm
